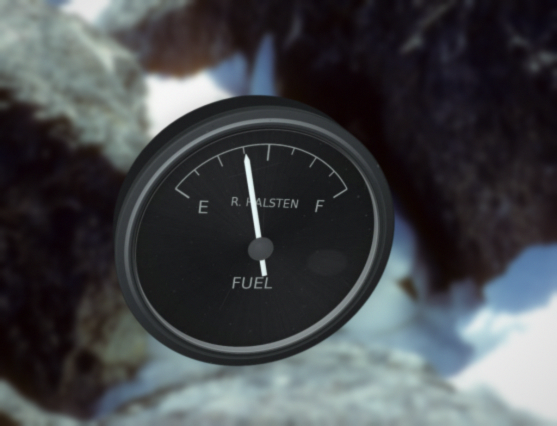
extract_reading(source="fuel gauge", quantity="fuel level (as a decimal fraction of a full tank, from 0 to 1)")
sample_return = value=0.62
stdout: value=0.375
